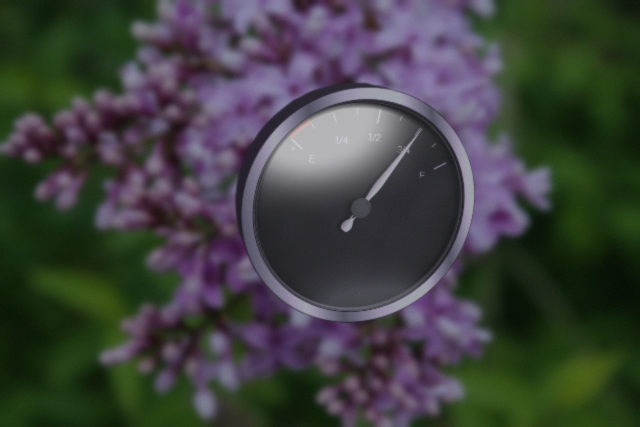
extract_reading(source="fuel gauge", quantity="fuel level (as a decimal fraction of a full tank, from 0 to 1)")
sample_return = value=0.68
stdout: value=0.75
